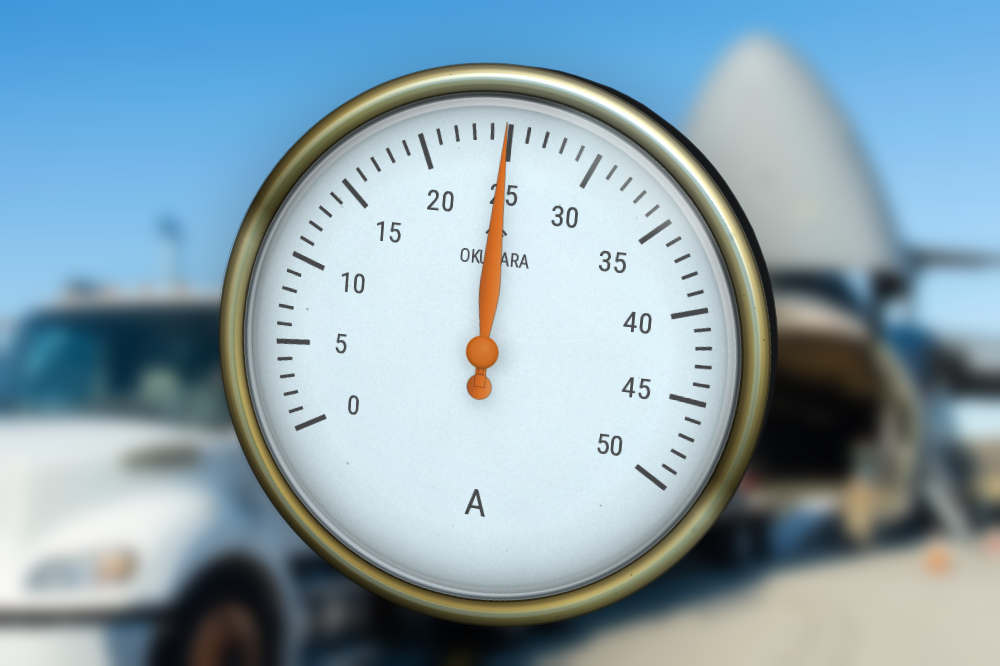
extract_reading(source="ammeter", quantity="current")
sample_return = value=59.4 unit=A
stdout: value=25 unit=A
